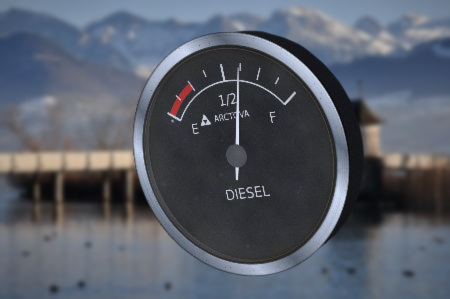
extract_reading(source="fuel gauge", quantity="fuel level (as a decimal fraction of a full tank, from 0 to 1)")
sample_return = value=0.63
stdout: value=0.625
